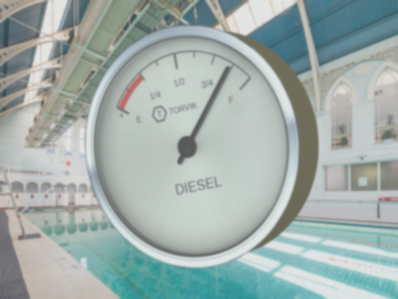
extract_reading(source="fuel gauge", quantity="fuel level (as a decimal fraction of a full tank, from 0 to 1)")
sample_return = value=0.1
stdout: value=0.875
